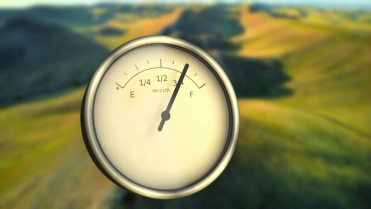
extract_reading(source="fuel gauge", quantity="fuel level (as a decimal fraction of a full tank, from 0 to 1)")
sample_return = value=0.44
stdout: value=0.75
